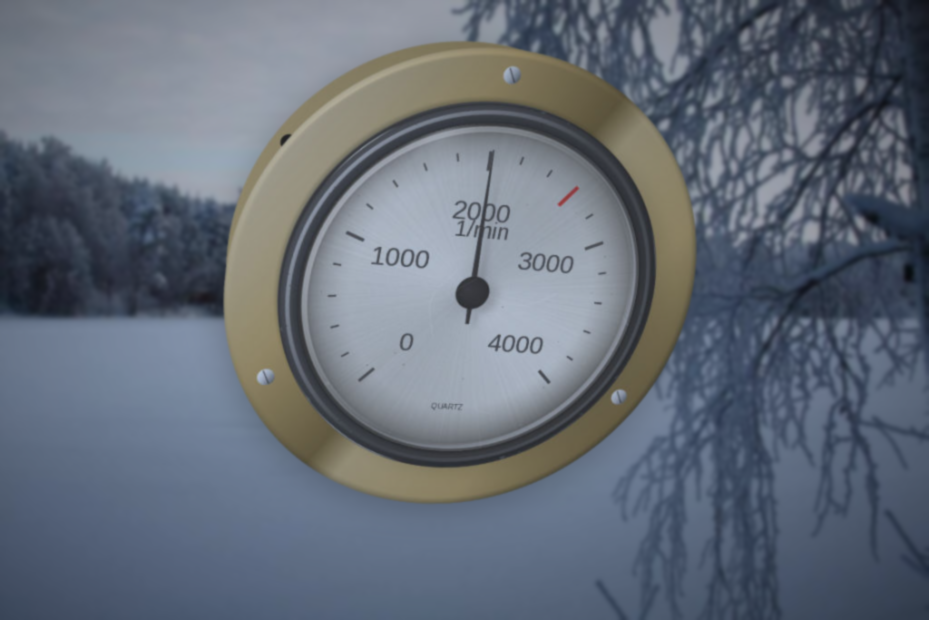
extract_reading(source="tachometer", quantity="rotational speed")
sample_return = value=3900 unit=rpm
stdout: value=2000 unit=rpm
